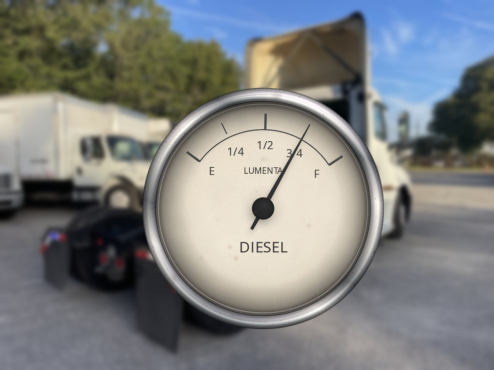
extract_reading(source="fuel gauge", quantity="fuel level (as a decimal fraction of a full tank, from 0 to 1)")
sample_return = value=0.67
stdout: value=0.75
